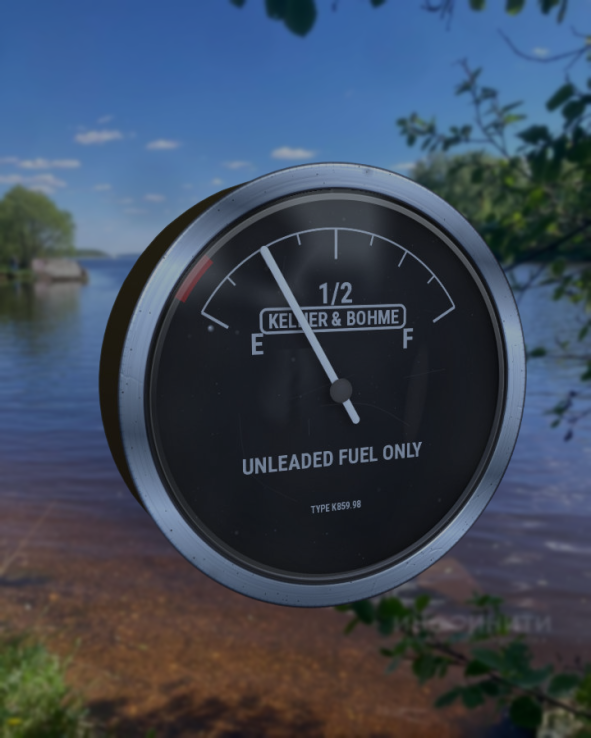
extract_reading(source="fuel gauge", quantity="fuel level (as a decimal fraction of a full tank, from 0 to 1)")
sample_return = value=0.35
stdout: value=0.25
